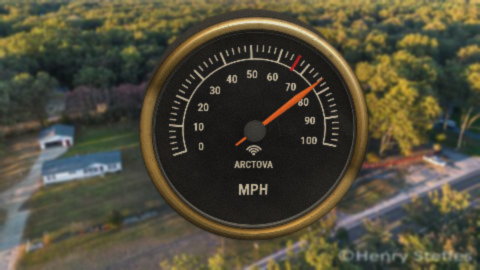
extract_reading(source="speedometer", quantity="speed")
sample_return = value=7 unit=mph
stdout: value=76 unit=mph
